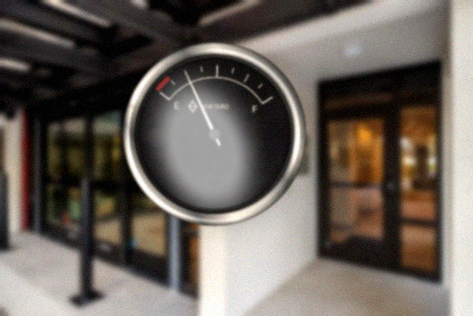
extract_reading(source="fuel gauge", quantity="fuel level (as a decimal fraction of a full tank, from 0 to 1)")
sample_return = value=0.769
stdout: value=0.25
